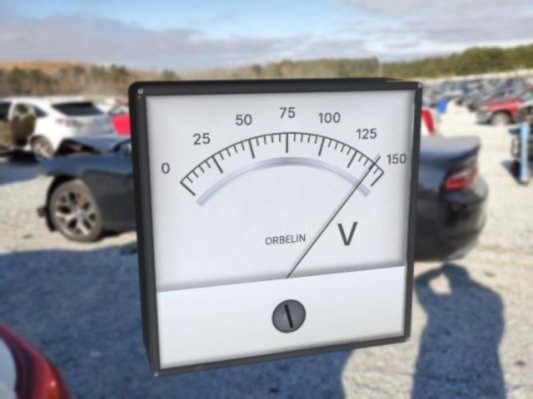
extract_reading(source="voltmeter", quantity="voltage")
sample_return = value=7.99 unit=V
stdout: value=140 unit=V
